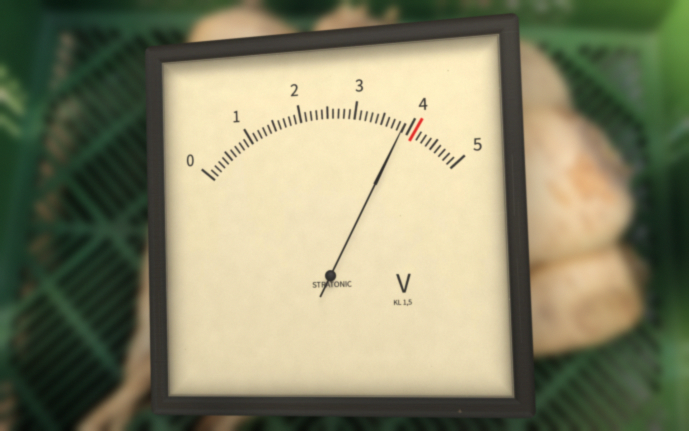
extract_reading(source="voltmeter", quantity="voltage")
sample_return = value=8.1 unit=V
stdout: value=3.9 unit=V
